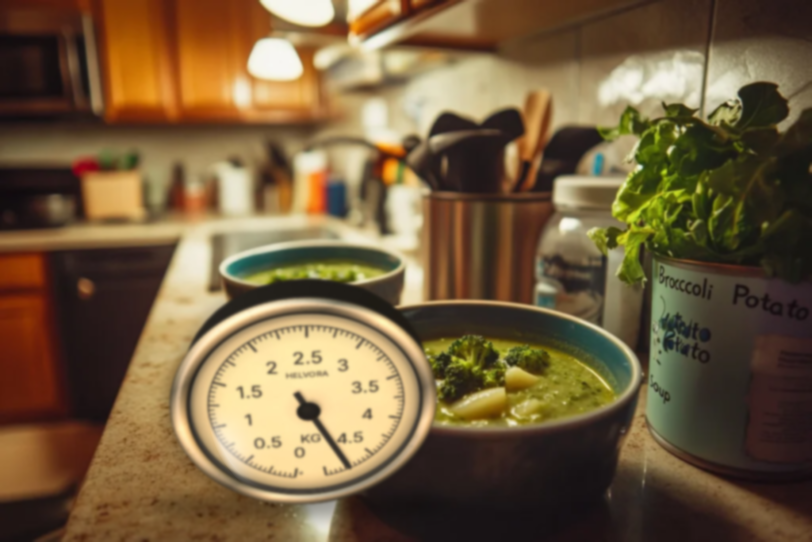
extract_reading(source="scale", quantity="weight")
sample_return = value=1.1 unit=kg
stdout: value=4.75 unit=kg
